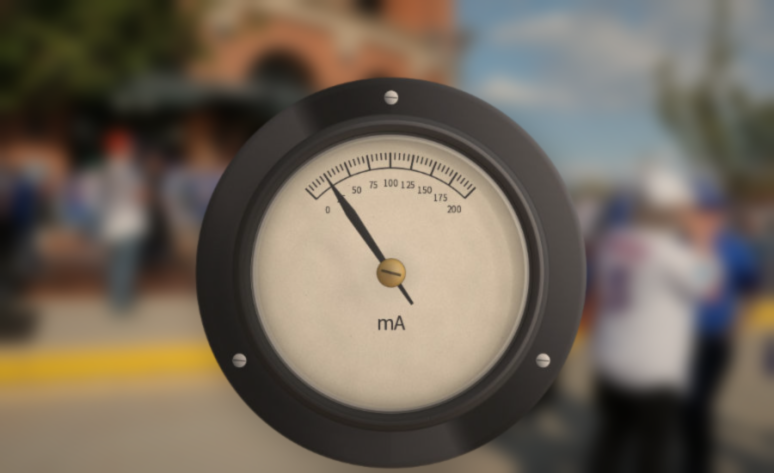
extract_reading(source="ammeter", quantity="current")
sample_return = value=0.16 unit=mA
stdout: value=25 unit=mA
